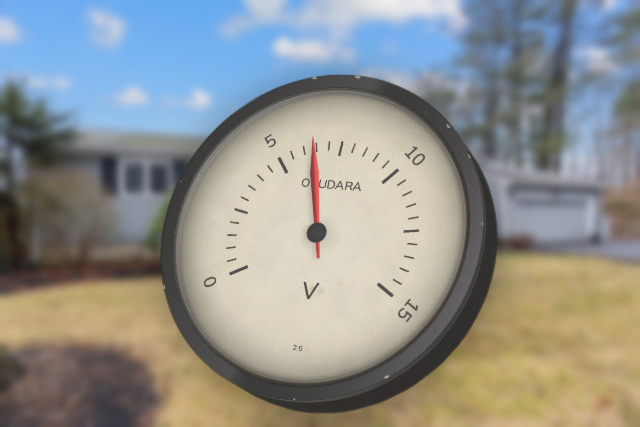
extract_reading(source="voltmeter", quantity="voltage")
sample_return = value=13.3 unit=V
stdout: value=6.5 unit=V
